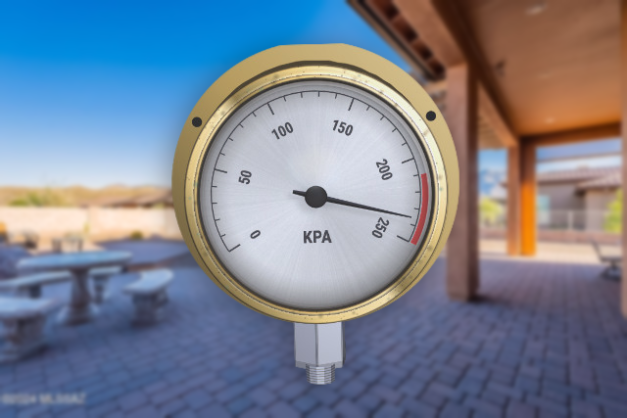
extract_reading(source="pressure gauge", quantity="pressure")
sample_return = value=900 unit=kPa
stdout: value=235 unit=kPa
